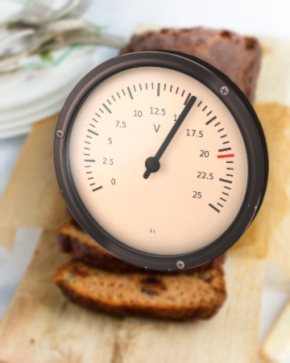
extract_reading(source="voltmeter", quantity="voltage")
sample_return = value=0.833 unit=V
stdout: value=15.5 unit=V
